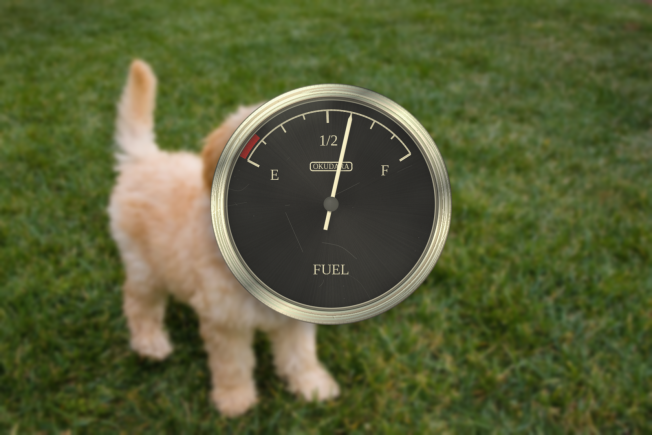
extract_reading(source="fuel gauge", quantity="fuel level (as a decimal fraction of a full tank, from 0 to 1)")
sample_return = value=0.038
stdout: value=0.625
